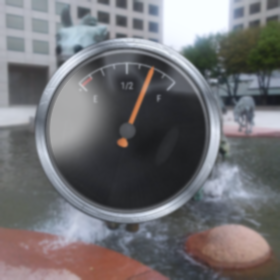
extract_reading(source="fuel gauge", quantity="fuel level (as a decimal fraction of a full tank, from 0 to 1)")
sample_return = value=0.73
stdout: value=0.75
